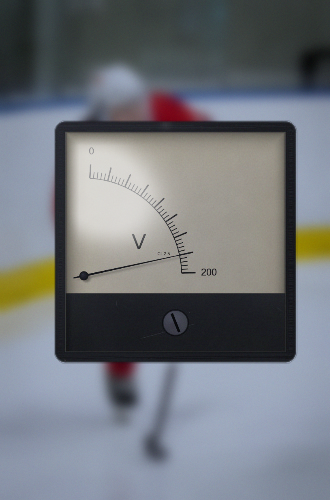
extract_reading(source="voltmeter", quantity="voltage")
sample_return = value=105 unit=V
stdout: value=175 unit=V
